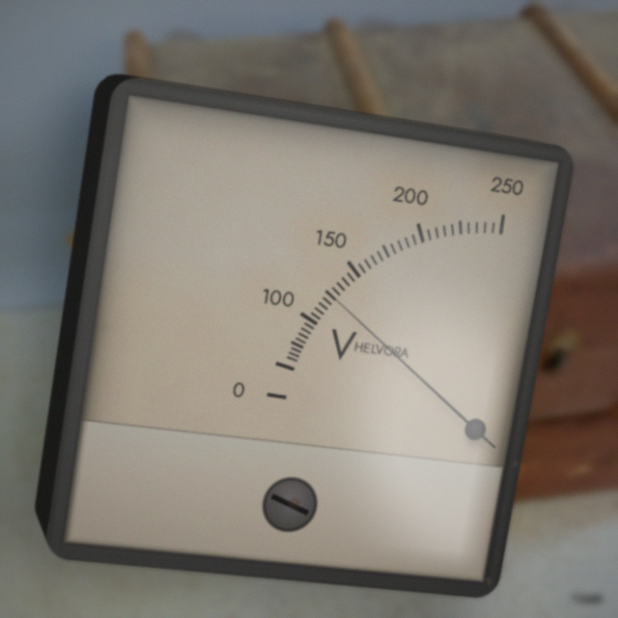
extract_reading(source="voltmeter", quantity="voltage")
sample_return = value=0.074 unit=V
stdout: value=125 unit=V
